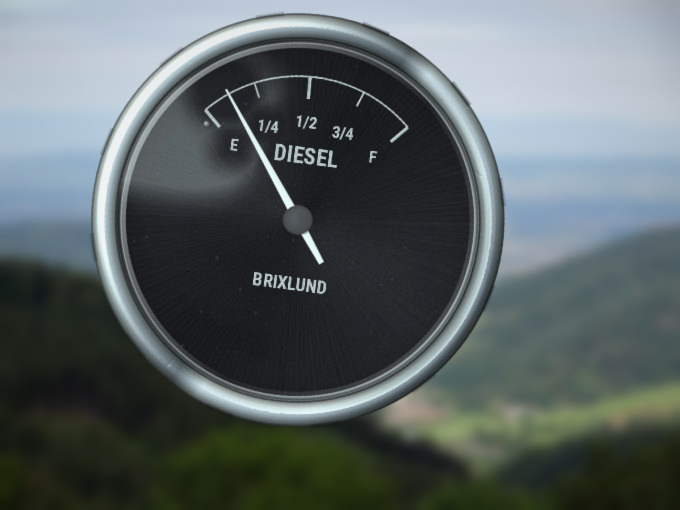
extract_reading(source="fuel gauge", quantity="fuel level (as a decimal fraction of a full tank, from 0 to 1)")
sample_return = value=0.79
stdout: value=0.125
